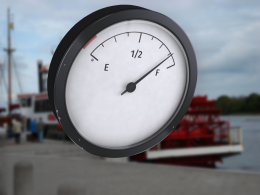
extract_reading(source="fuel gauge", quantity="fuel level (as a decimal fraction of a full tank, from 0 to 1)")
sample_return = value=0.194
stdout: value=0.875
